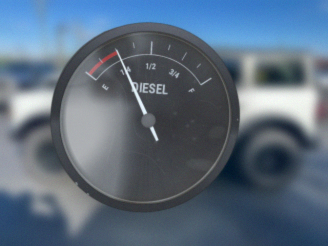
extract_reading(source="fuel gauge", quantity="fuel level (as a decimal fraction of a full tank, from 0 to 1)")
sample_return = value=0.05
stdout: value=0.25
